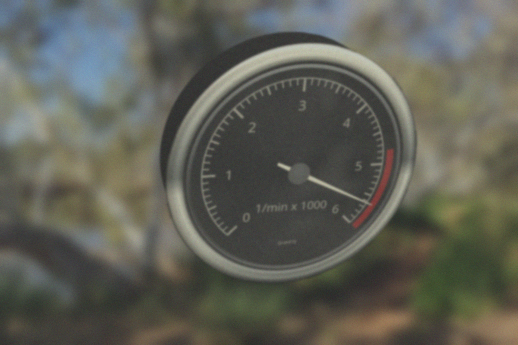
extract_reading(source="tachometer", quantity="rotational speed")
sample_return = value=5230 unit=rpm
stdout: value=5600 unit=rpm
